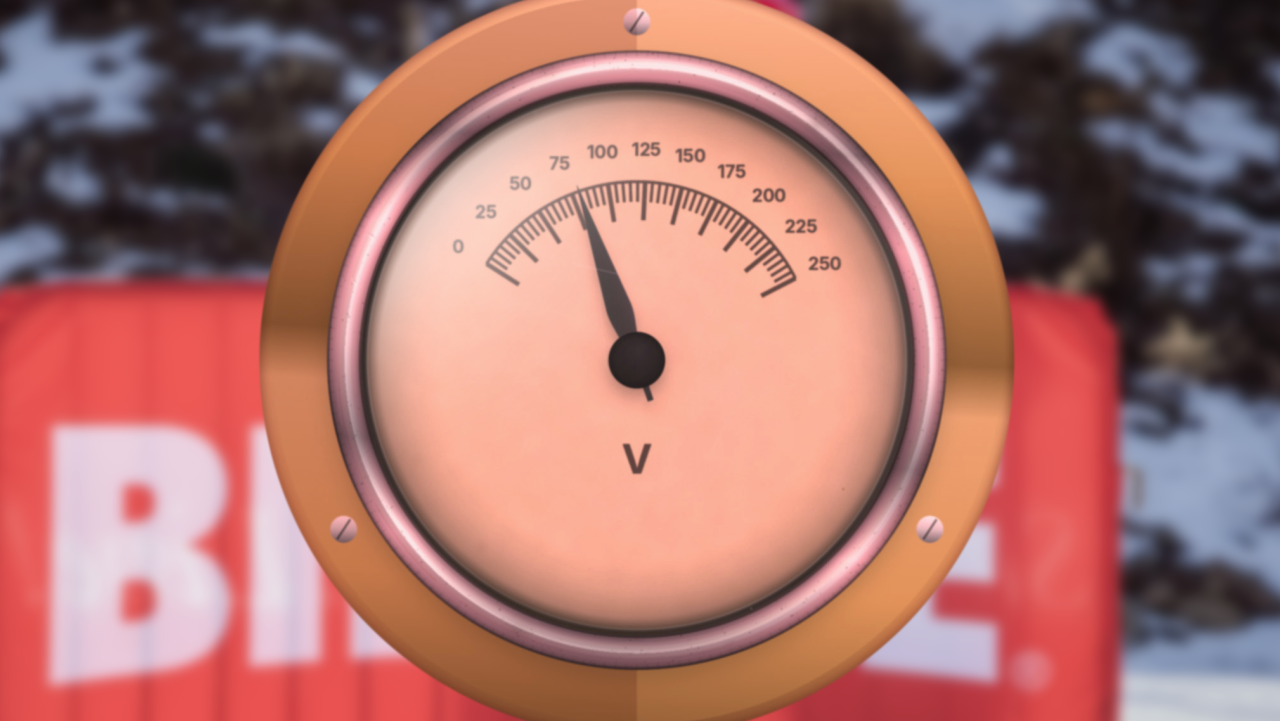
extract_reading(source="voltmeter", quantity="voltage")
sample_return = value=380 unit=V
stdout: value=80 unit=V
